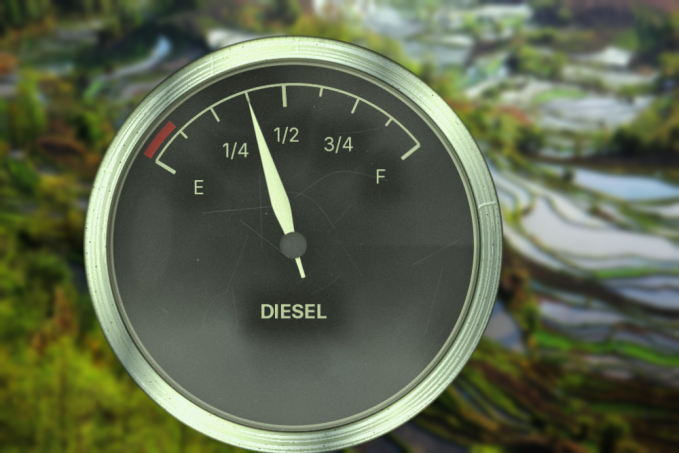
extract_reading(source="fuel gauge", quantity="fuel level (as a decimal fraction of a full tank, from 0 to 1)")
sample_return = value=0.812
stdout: value=0.375
